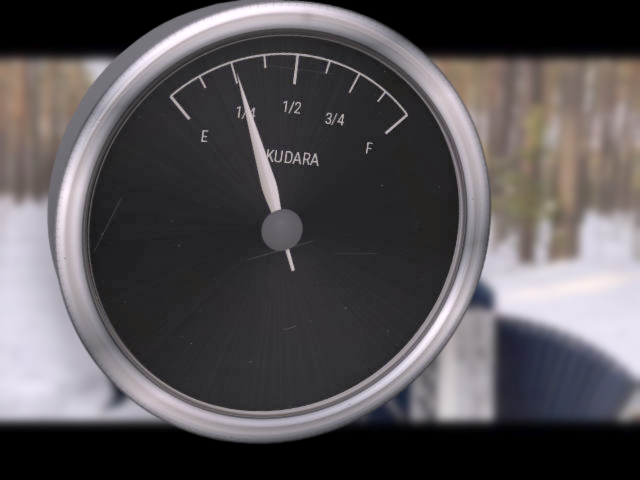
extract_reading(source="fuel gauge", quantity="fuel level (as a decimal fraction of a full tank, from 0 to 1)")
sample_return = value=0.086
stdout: value=0.25
